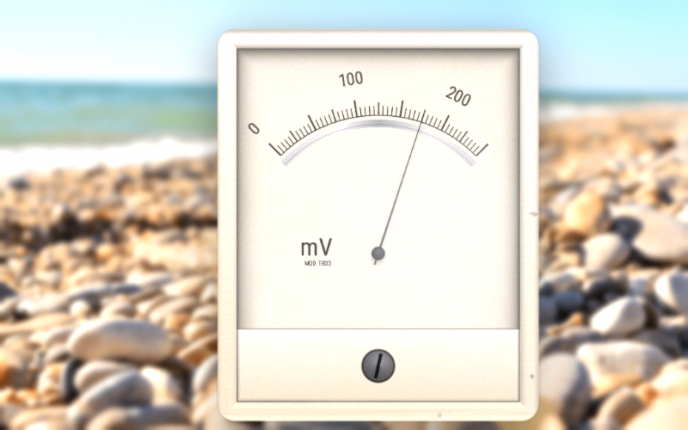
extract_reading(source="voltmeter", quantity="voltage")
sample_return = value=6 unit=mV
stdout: value=175 unit=mV
